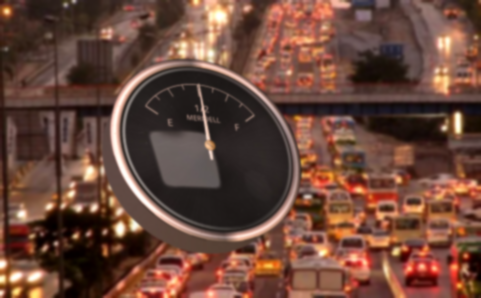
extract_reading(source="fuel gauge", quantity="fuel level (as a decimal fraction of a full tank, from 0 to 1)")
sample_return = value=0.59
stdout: value=0.5
